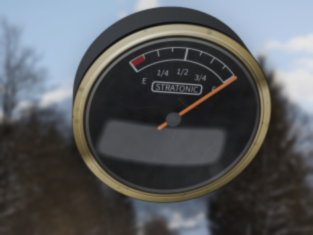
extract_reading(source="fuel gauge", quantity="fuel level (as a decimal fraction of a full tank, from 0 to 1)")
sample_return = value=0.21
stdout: value=1
